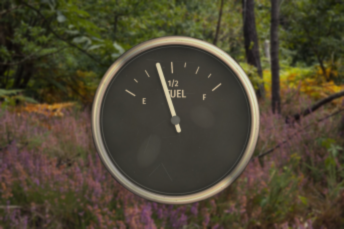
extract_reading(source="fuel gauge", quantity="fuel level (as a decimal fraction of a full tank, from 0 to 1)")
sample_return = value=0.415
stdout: value=0.375
